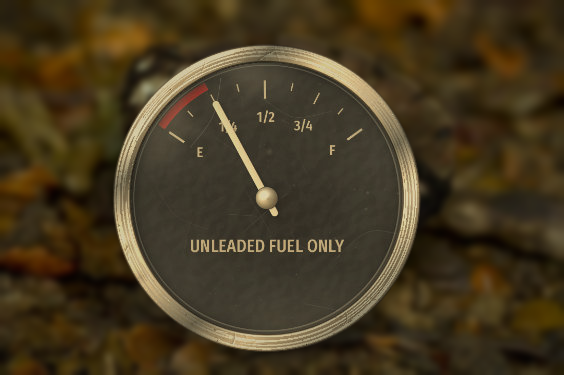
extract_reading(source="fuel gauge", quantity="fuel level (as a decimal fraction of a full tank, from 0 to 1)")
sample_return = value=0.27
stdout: value=0.25
